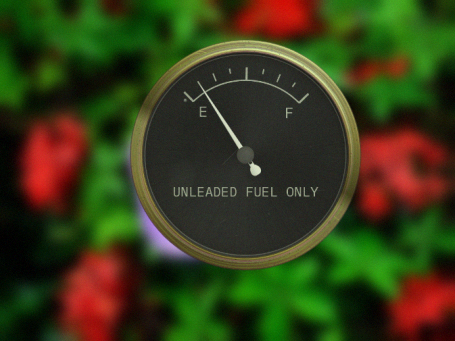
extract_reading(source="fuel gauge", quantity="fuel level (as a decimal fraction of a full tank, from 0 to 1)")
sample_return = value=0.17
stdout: value=0.125
